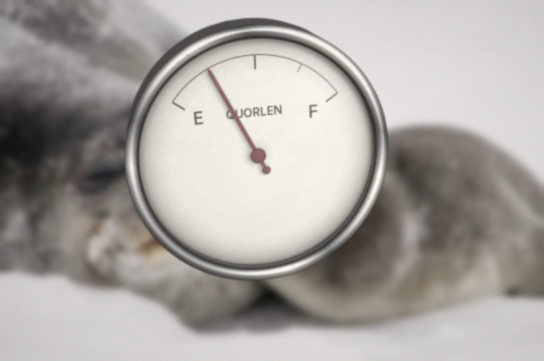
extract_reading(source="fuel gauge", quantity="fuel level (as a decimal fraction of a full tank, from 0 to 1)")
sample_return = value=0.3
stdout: value=0.25
